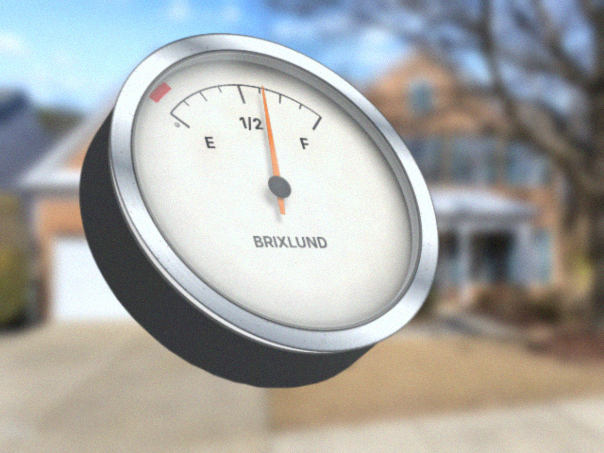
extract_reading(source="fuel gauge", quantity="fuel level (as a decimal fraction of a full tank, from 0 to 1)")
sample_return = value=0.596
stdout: value=0.625
